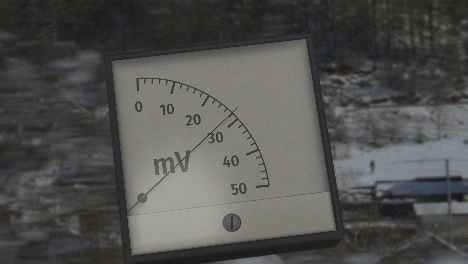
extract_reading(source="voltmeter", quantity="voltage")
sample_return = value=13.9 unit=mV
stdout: value=28 unit=mV
